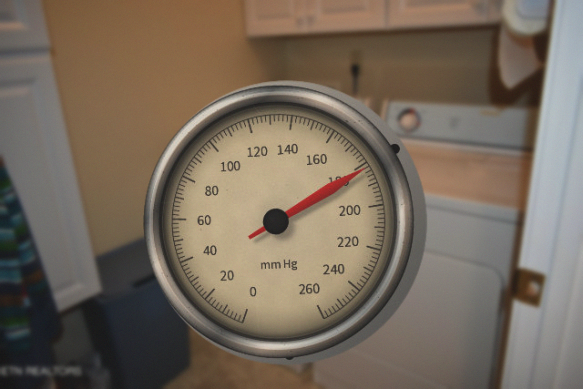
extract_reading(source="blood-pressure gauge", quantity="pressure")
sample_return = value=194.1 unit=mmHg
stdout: value=182 unit=mmHg
